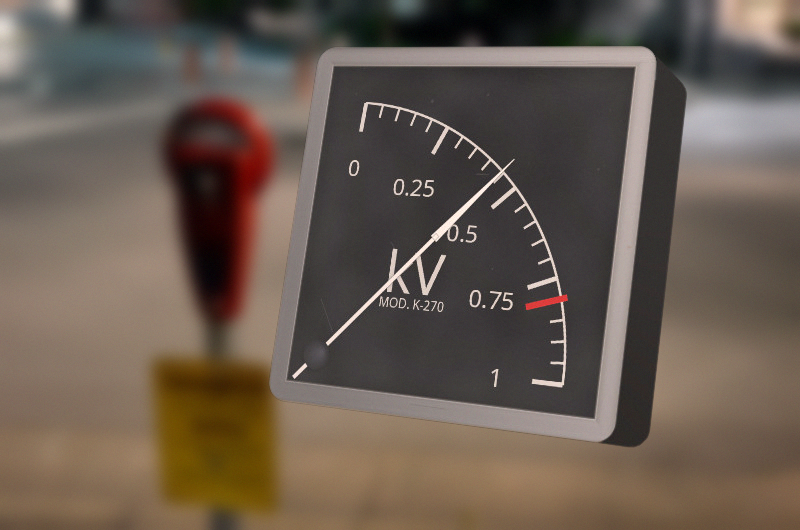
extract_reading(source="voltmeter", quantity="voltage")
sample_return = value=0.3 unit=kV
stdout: value=0.45 unit=kV
